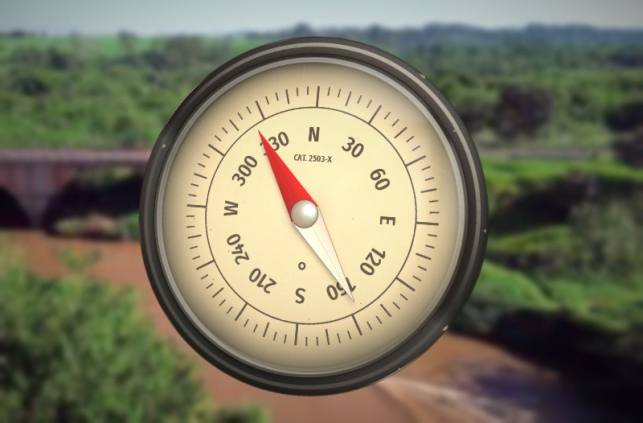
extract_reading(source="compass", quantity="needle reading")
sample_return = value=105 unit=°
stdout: value=325 unit=°
